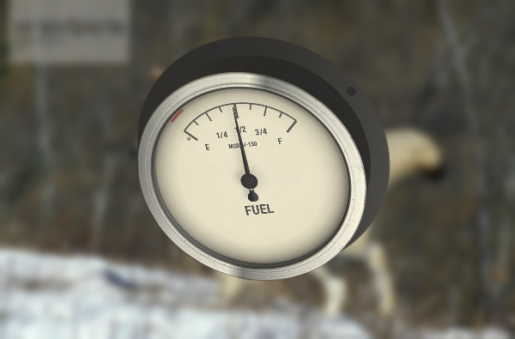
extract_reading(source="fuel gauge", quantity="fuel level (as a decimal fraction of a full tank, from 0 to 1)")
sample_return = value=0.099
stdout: value=0.5
